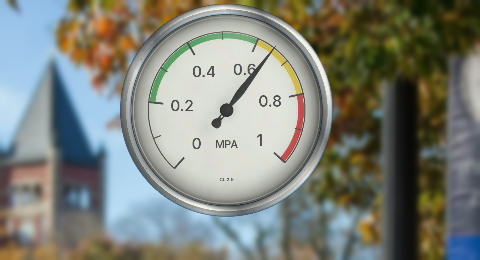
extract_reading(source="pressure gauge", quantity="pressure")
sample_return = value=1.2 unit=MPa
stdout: value=0.65 unit=MPa
